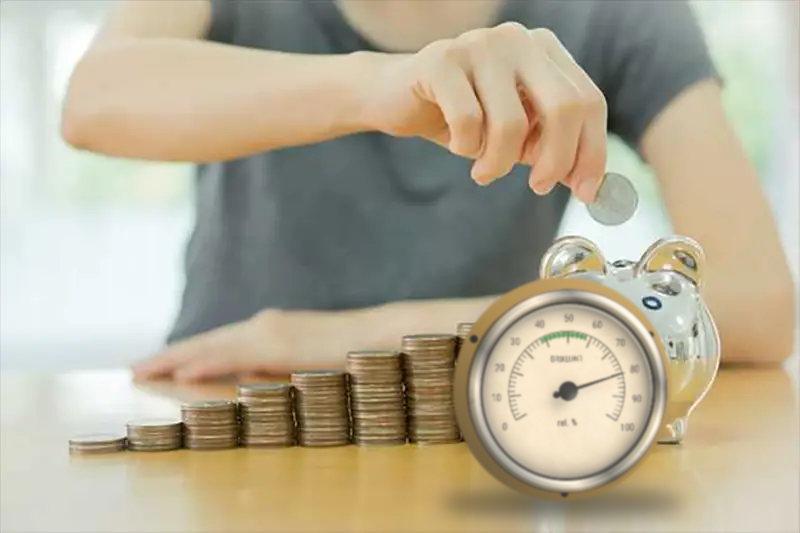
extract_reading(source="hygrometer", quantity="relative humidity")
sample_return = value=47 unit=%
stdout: value=80 unit=%
